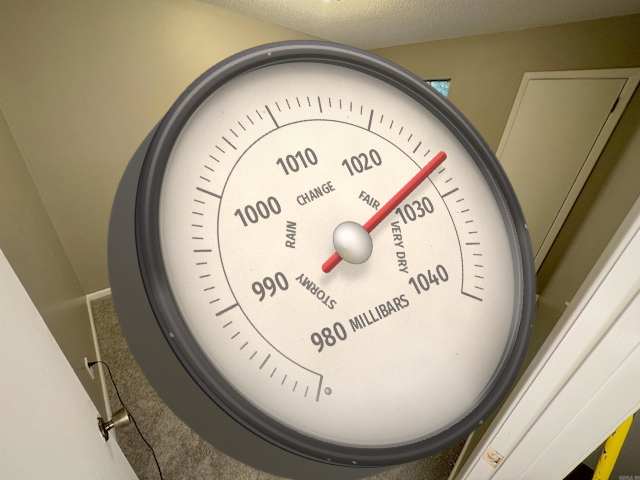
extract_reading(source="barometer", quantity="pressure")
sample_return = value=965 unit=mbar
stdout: value=1027 unit=mbar
